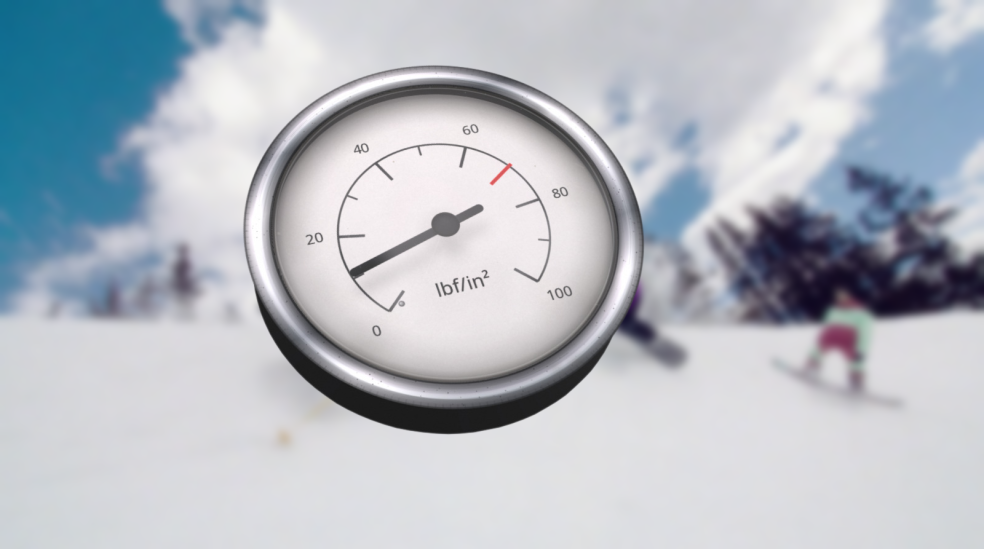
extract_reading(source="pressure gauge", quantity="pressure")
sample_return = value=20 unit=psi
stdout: value=10 unit=psi
